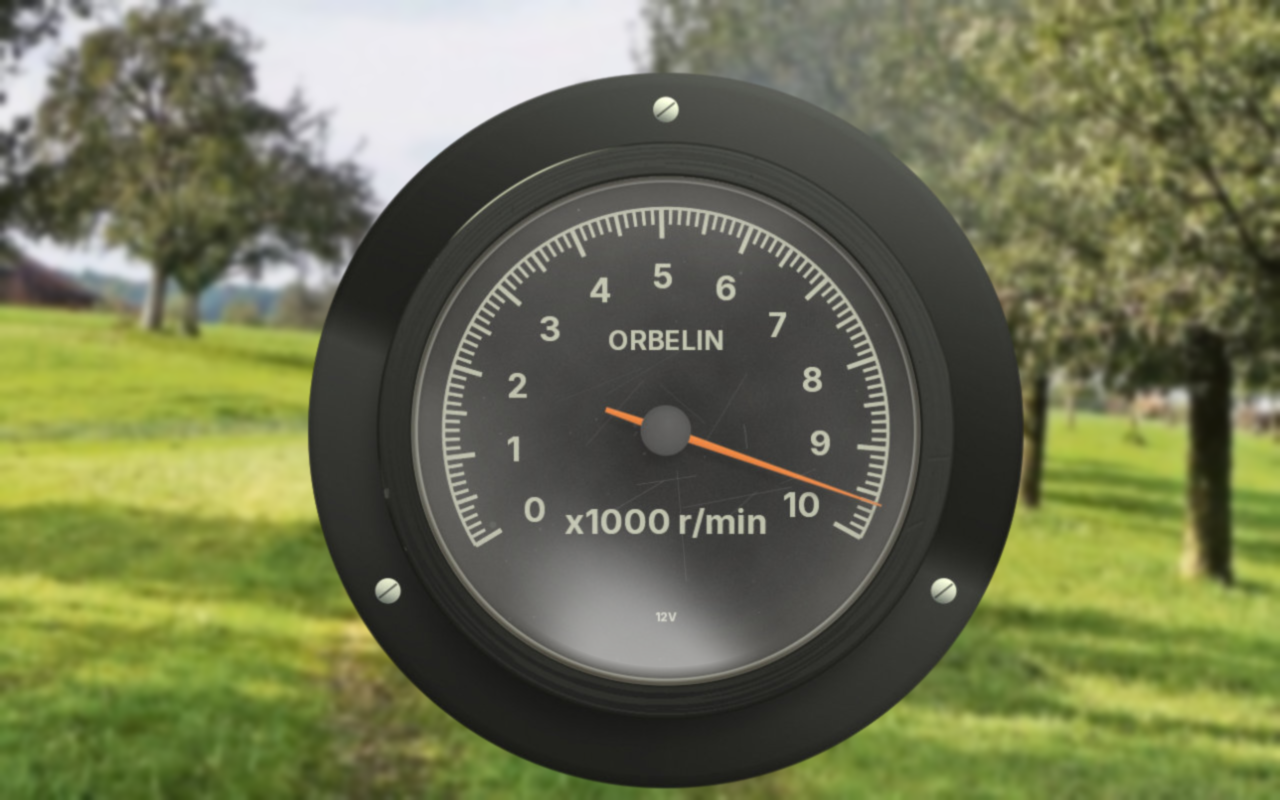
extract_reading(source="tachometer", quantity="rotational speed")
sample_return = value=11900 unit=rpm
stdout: value=9600 unit=rpm
